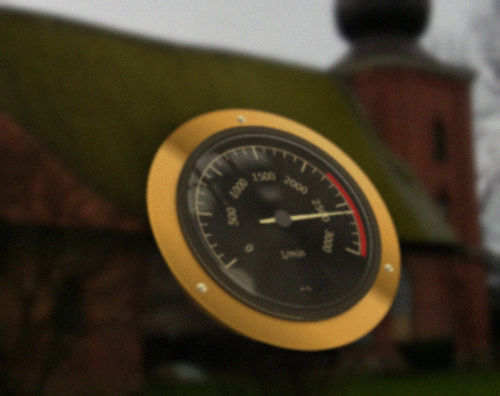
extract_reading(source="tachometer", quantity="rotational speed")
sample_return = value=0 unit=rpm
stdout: value=2600 unit=rpm
